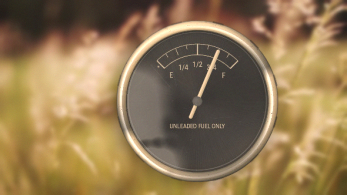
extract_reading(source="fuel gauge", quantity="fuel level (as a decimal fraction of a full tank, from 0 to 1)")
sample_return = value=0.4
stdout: value=0.75
